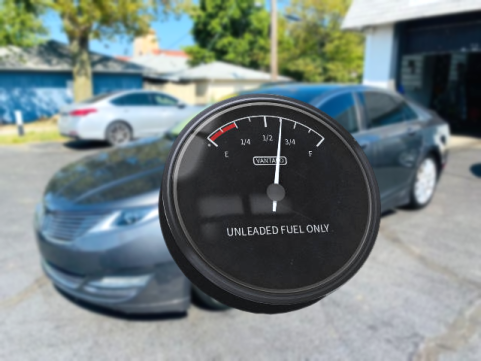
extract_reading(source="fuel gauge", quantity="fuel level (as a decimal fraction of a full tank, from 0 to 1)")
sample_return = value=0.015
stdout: value=0.625
